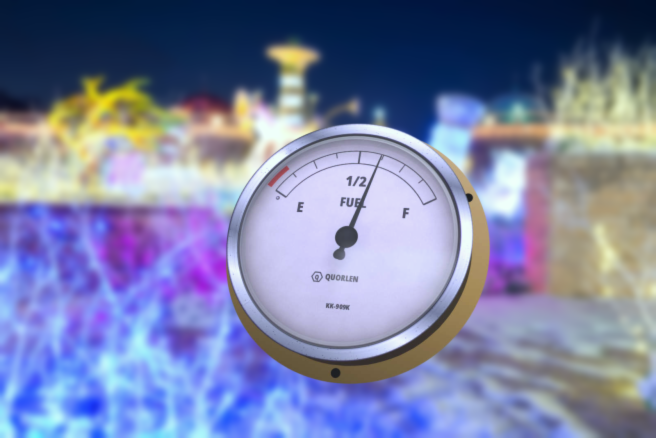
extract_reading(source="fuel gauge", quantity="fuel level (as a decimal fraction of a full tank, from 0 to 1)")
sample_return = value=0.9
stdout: value=0.625
